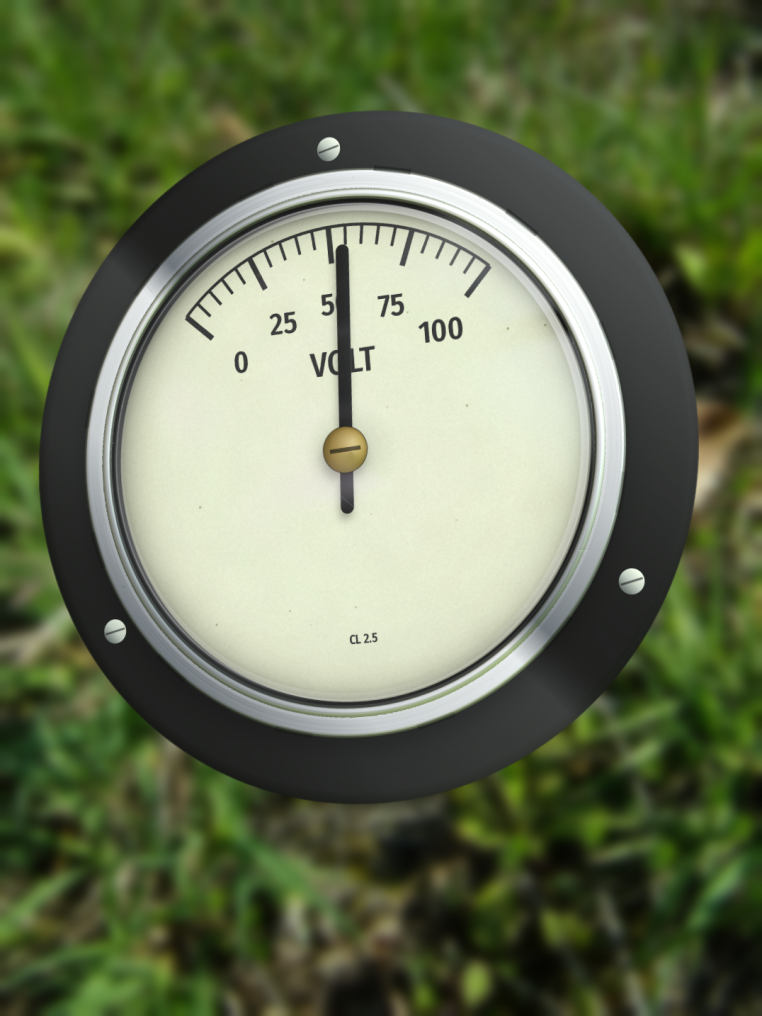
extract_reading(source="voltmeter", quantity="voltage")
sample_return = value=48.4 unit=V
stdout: value=55 unit=V
